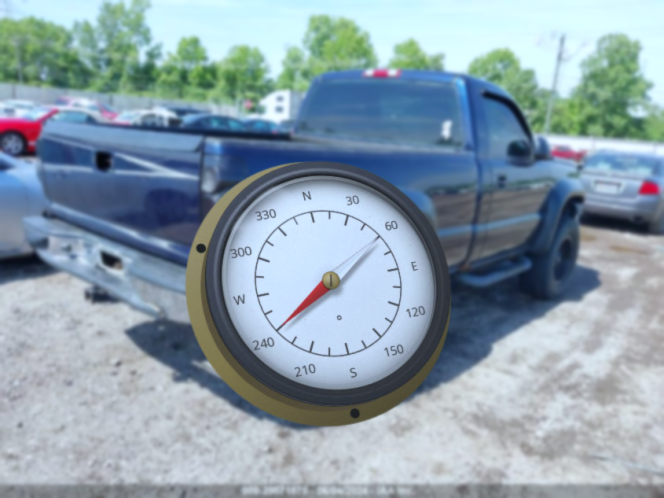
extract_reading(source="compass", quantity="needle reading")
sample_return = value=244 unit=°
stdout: value=240 unit=°
